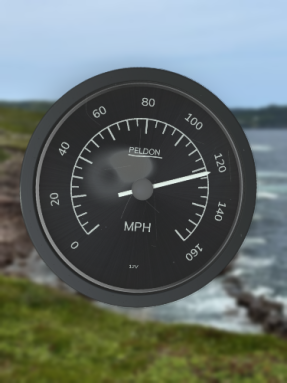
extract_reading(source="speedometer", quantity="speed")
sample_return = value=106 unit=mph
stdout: value=122.5 unit=mph
